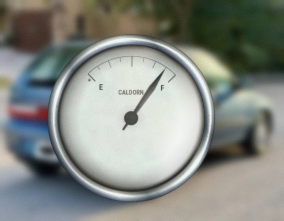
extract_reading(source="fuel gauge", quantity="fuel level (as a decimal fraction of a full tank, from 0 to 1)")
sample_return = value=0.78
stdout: value=0.875
